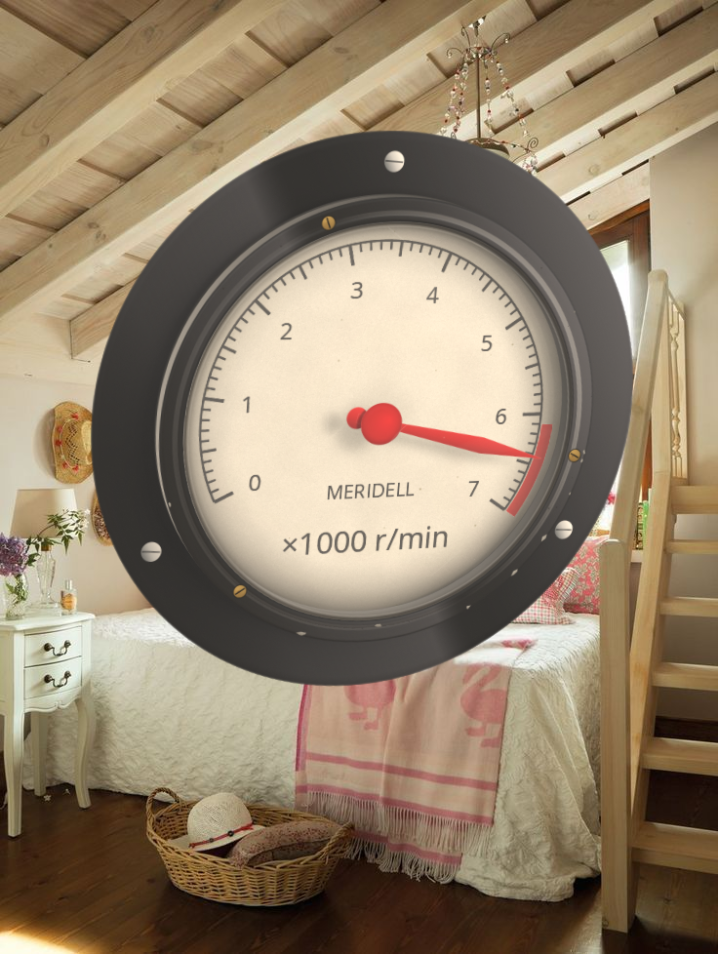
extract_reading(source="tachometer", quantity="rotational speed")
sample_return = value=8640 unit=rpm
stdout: value=6400 unit=rpm
